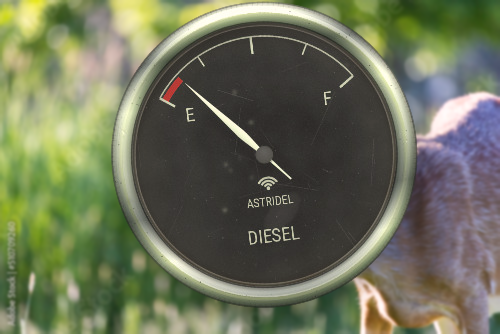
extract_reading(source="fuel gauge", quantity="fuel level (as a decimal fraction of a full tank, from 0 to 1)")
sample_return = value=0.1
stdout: value=0.125
